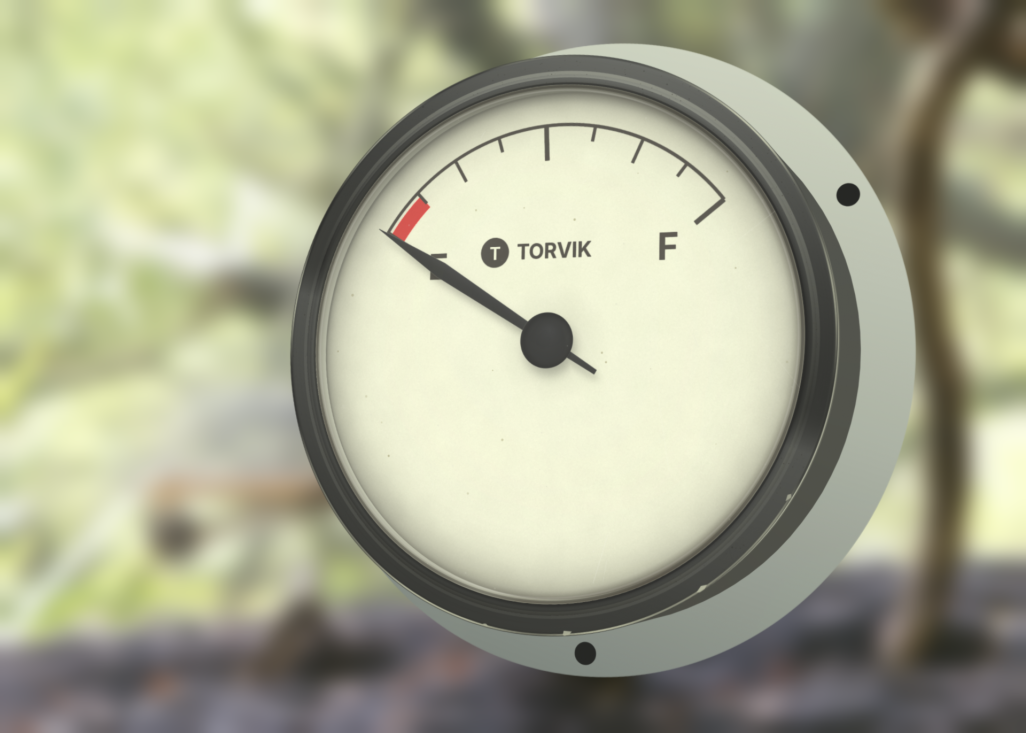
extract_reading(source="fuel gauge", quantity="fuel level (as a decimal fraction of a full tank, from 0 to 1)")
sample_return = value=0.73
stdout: value=0
